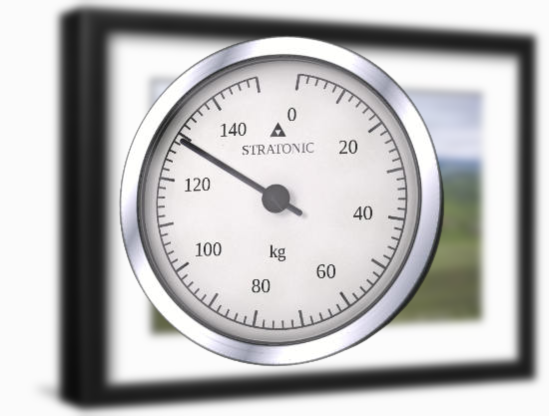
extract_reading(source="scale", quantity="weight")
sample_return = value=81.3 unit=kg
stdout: value=129 unit=kg
